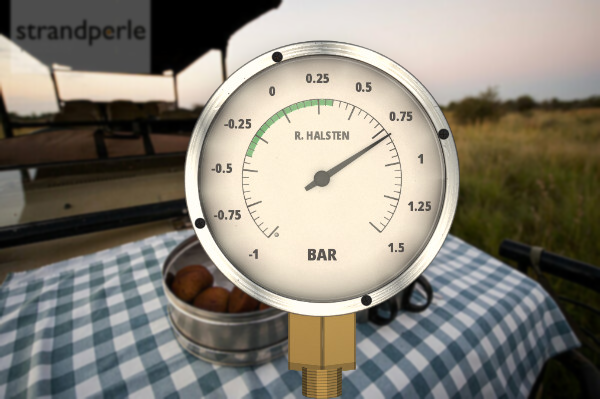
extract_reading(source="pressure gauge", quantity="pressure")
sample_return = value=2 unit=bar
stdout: value=0.8 unit=bar
